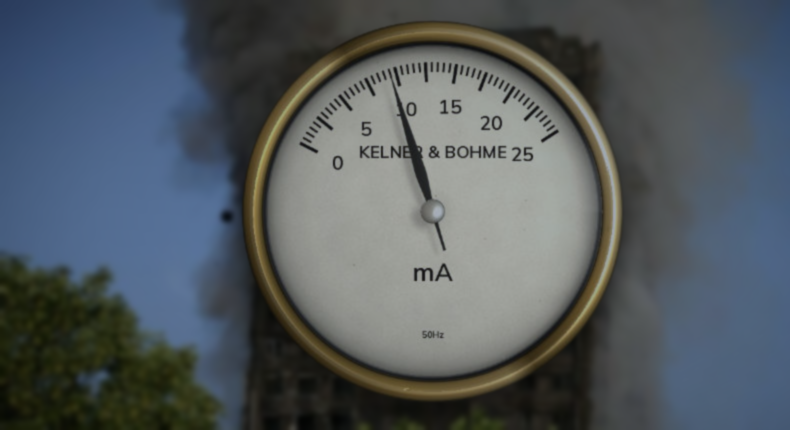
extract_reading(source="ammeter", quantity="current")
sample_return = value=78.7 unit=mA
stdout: value=9.5 unit=mA
